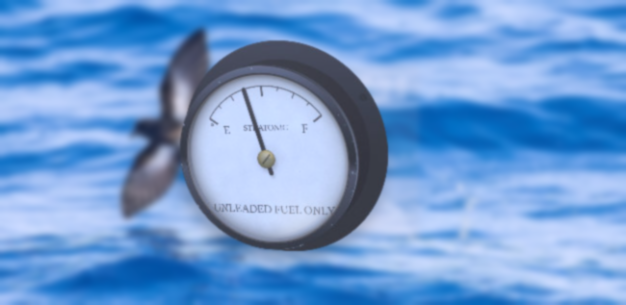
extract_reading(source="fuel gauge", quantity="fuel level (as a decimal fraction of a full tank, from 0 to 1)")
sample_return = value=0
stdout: value=0.375
